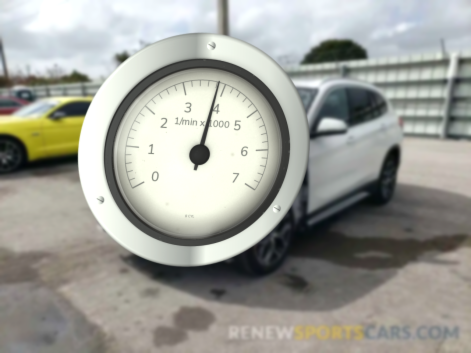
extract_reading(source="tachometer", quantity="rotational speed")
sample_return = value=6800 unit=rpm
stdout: value=3800 unit=rpm
